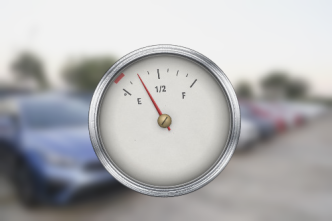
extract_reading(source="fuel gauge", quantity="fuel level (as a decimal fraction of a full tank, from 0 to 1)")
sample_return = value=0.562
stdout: value=0.25
